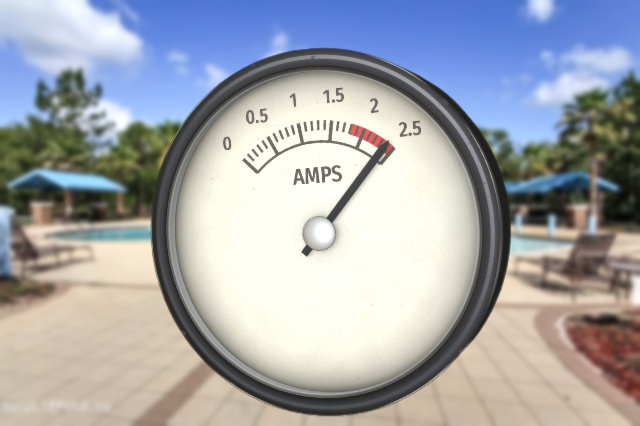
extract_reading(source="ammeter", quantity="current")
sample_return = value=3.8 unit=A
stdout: value=2.4 unit=A
